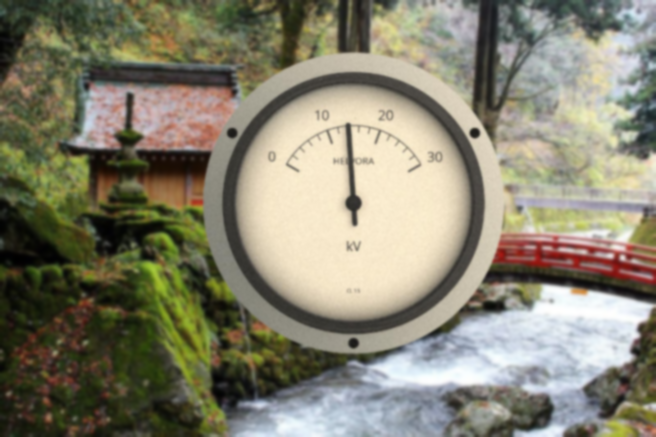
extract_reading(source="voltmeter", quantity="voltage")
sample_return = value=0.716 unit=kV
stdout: value=14 unit=kV
